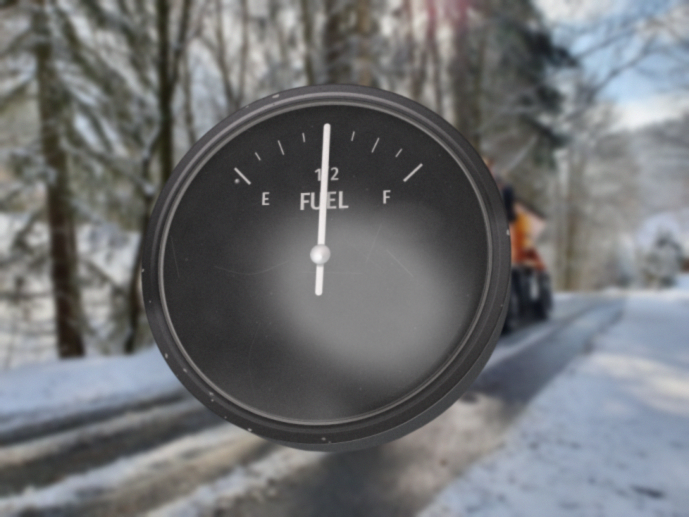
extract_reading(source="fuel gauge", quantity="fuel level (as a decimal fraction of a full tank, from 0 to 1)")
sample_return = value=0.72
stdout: value=0.5
